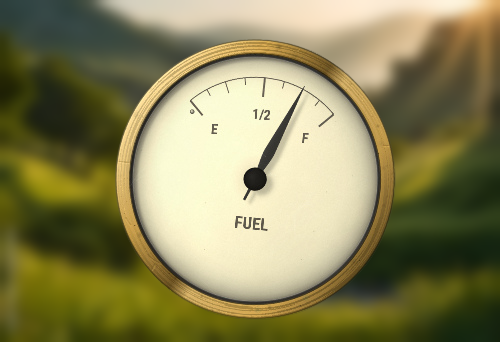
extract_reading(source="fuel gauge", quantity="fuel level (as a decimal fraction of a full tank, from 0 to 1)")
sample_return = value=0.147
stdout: value=0.75
